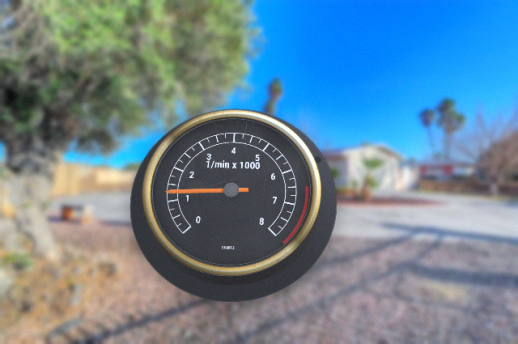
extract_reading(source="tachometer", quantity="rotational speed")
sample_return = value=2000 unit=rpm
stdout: value=1250 unit=rpm
